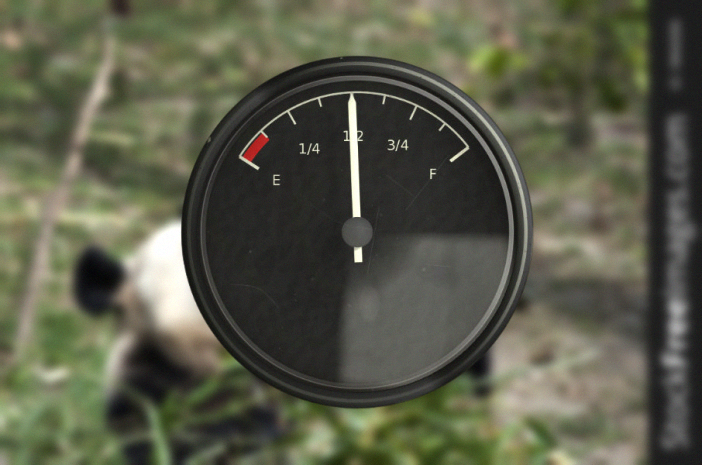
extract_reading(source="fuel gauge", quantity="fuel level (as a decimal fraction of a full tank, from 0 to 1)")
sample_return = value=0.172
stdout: value=0.5
